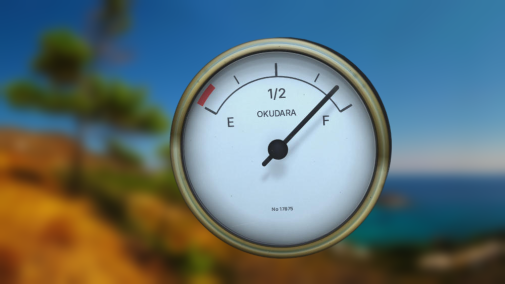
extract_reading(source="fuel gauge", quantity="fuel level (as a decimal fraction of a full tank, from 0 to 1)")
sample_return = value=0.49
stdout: value=0.875
